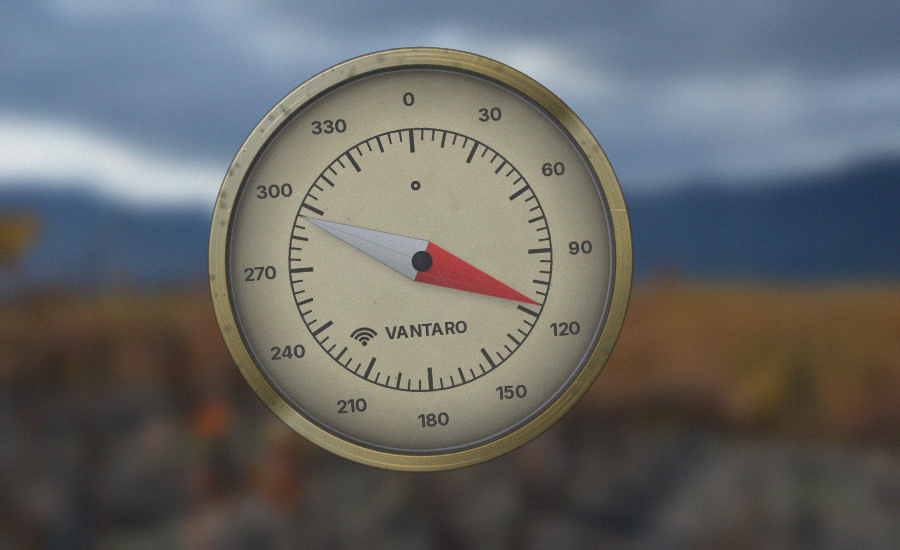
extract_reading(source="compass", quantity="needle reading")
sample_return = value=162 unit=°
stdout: value=115 unit=°
